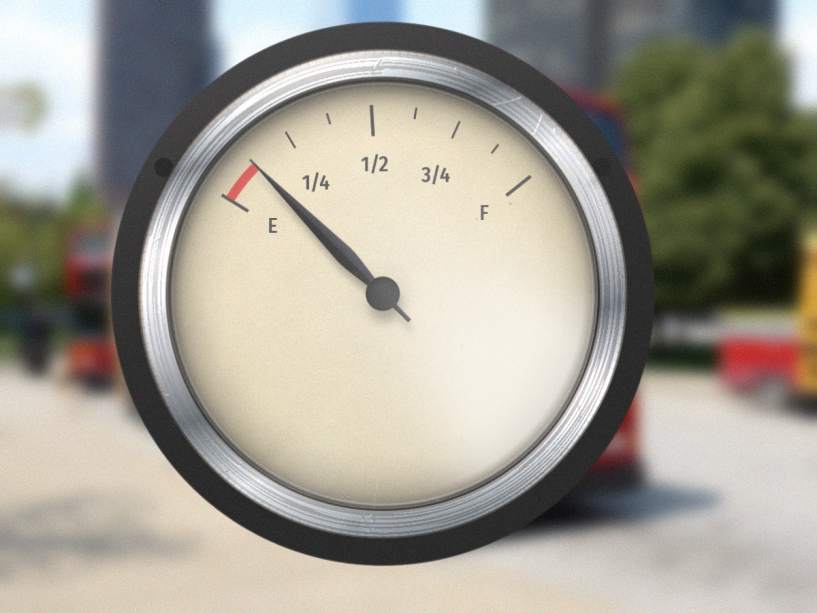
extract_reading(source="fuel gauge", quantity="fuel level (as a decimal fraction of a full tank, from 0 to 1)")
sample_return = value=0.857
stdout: value=0.125
